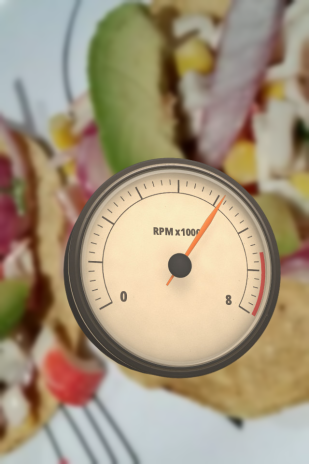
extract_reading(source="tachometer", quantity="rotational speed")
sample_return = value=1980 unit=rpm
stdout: value=5100 unit=rpm
